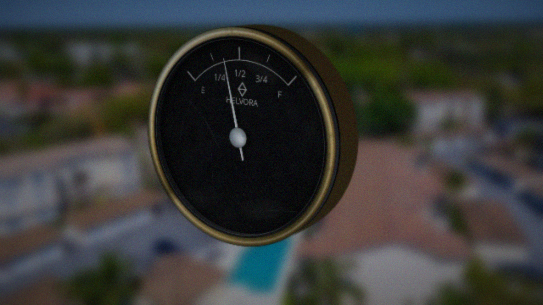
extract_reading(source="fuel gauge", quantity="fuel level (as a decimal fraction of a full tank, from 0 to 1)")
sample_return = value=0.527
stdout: value=0.375
